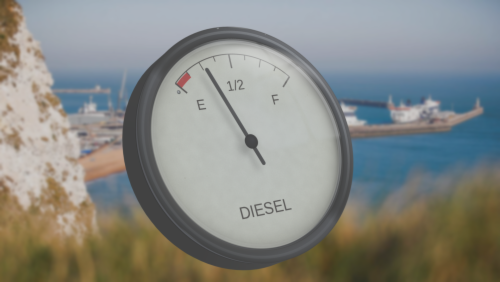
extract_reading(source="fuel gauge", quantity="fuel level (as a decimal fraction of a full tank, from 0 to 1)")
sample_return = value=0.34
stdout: value=0.25
